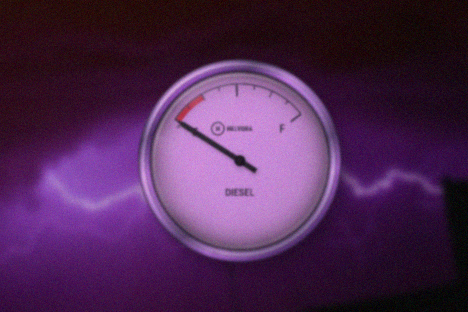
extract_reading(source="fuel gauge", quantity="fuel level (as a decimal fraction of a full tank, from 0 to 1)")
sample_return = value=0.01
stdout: value=0
